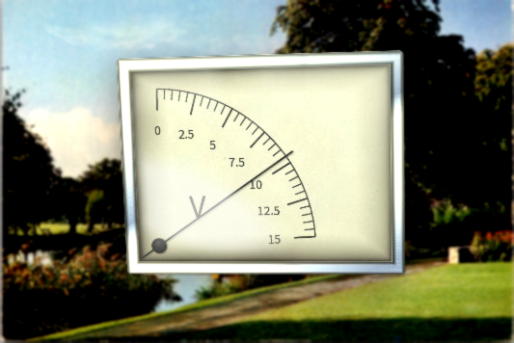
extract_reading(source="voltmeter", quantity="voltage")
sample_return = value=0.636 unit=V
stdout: value=9.5 unit=V
